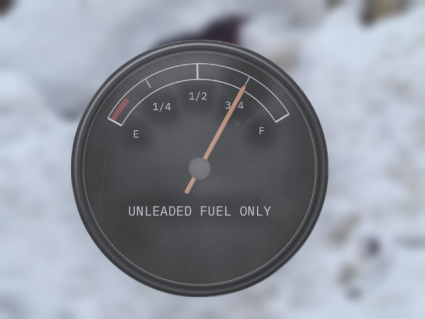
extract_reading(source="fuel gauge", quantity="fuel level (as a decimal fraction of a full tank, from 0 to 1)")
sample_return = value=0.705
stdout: value=0.75
